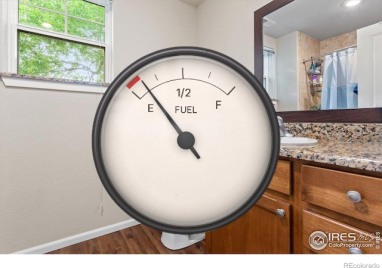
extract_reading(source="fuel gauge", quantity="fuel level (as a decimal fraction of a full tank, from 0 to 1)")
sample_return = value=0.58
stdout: value=0.125
